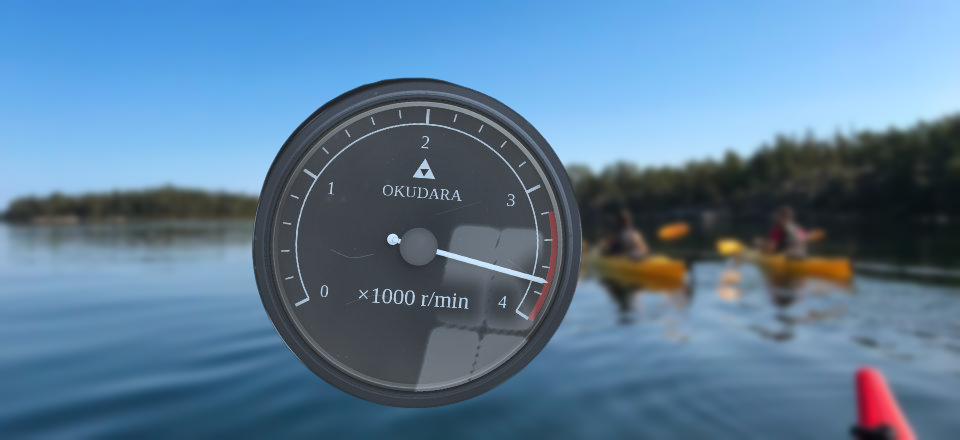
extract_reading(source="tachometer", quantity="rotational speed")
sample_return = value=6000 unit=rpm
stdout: value=3700 unit=rpm
